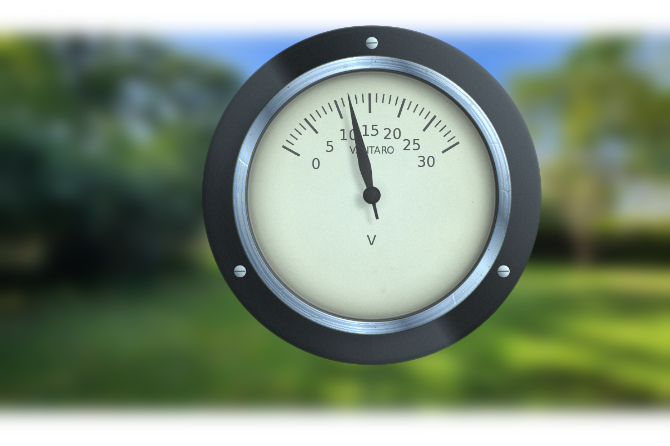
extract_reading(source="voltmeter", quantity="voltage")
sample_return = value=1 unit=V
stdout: value=12 unit=V
